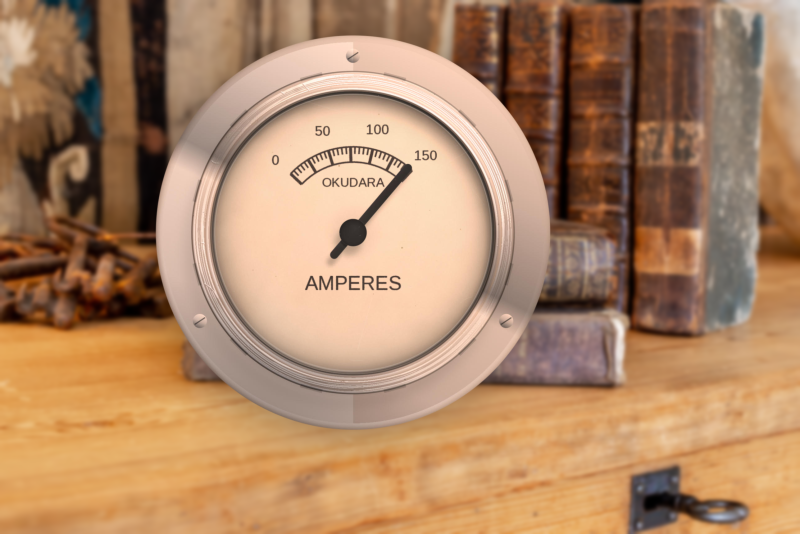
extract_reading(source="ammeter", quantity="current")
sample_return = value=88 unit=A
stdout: value=145 unit=A
